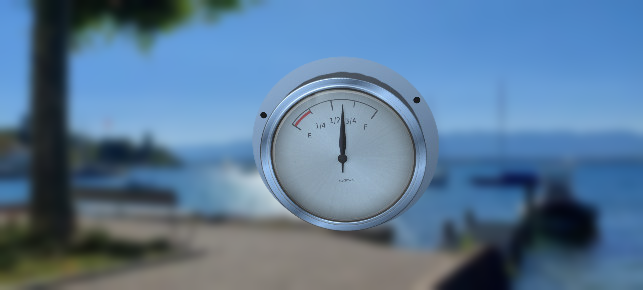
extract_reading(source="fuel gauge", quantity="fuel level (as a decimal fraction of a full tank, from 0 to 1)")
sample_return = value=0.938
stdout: value=0.625
